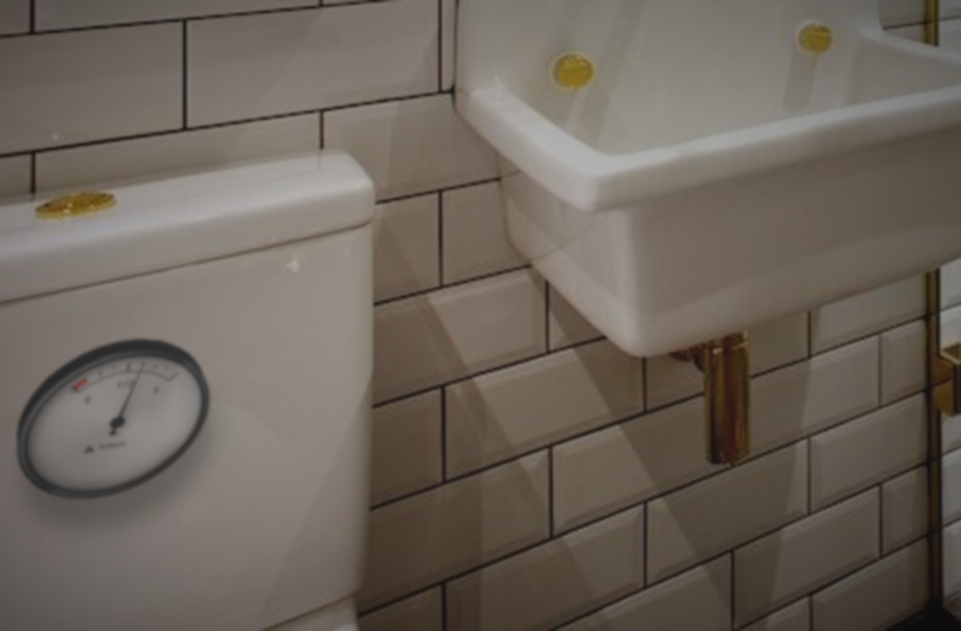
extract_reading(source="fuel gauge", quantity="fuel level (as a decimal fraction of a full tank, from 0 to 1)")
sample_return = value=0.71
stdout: value=0.625
